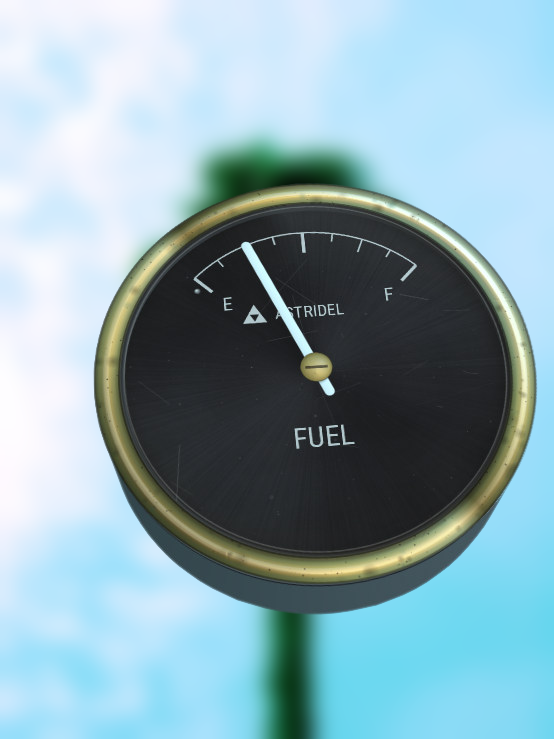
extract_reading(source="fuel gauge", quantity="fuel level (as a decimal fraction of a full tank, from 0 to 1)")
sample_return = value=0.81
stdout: value=0.25
